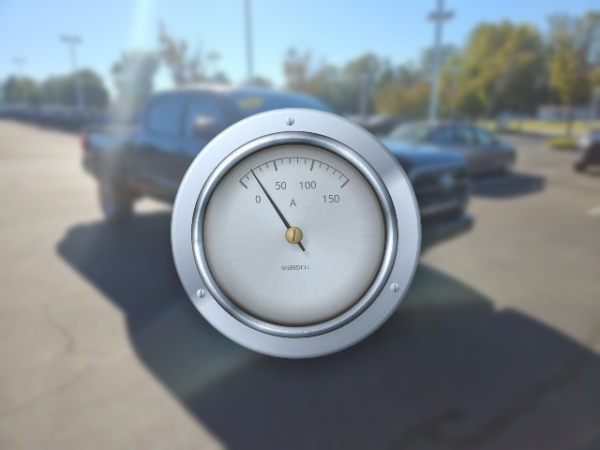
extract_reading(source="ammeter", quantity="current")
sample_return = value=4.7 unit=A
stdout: value=20 unit=A
